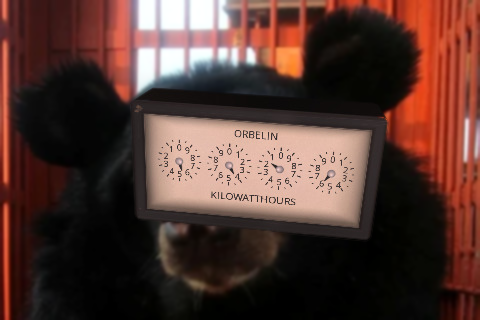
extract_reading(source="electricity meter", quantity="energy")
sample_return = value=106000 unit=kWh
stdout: value=5416 unit=kWh
